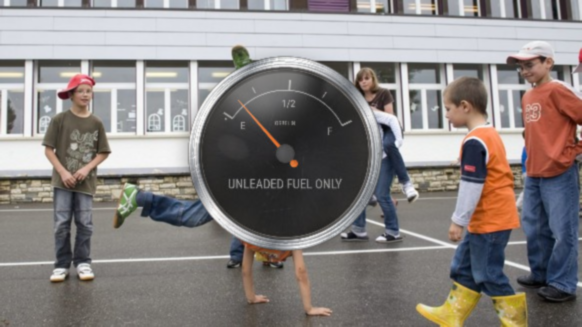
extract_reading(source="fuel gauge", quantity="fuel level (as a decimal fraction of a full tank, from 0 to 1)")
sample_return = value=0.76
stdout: value=0.125
